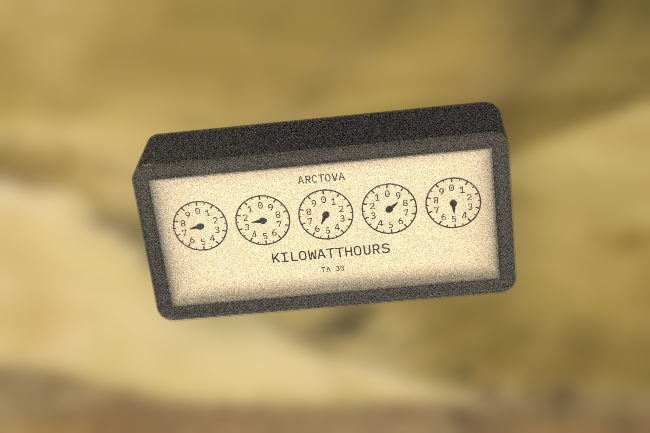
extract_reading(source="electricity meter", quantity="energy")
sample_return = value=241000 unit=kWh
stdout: value=72585 unit=kWh
